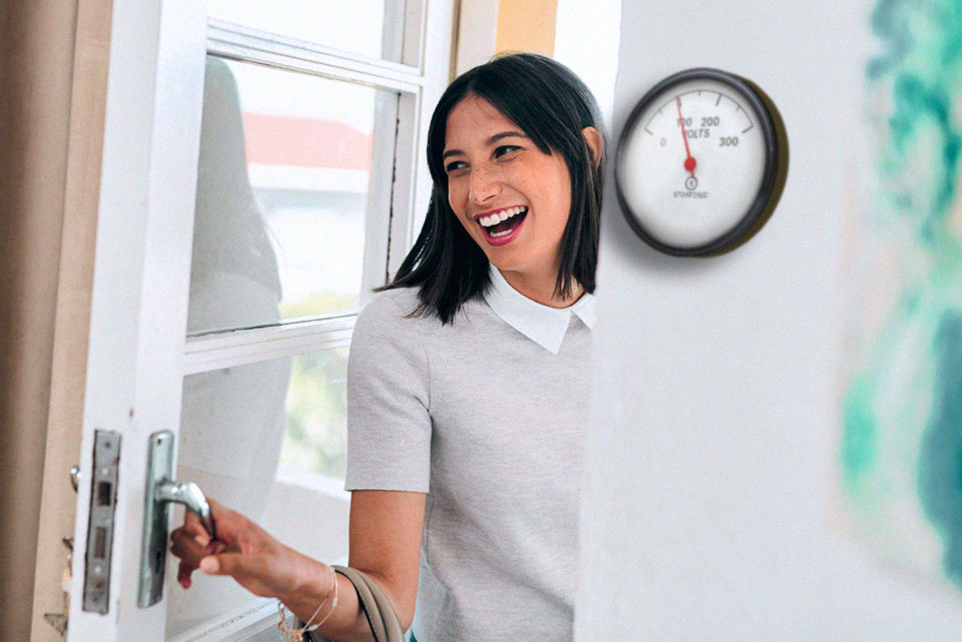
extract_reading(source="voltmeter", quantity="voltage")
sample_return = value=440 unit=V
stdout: value=100 unit=V
